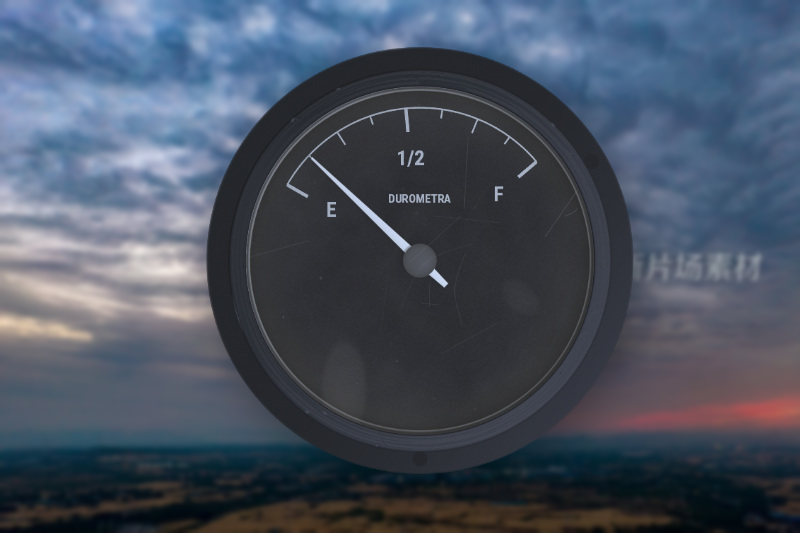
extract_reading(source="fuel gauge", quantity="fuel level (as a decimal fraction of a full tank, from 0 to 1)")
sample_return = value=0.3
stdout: value=0.125
